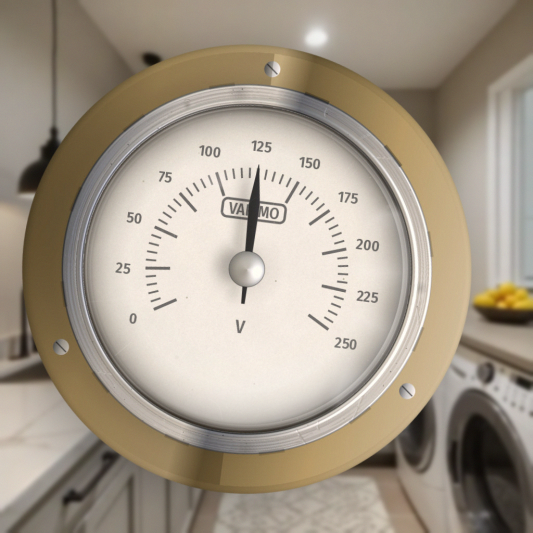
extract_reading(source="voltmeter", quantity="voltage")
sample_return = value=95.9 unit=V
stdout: value=125 unit=V
